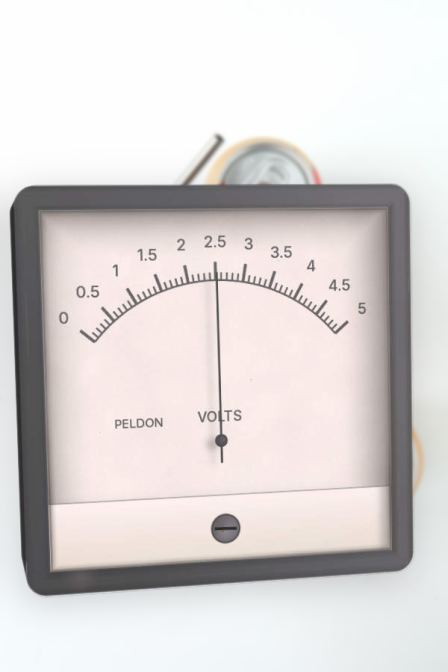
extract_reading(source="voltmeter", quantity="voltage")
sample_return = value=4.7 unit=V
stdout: value=2.5 unit=V
